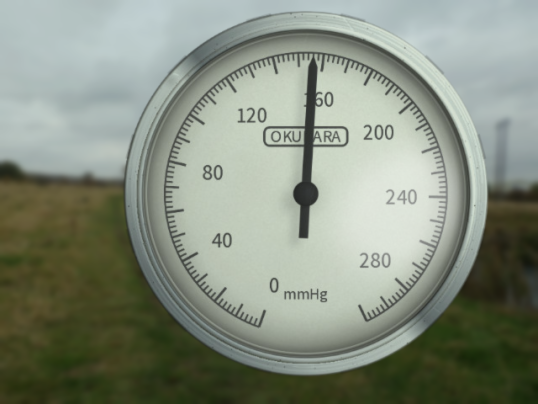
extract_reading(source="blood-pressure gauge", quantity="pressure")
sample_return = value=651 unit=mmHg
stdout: value=156 unit=mmHg
